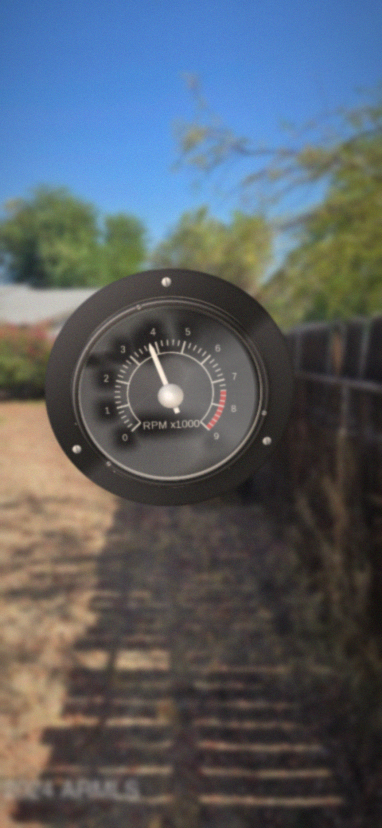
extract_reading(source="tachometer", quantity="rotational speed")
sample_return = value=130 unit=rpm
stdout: value=3800 unit=rpm
